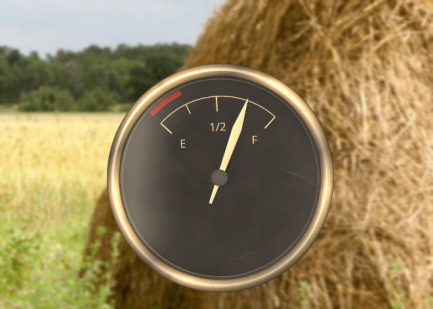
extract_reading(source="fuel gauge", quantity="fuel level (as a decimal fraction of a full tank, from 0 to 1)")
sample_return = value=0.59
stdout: value=0.75
